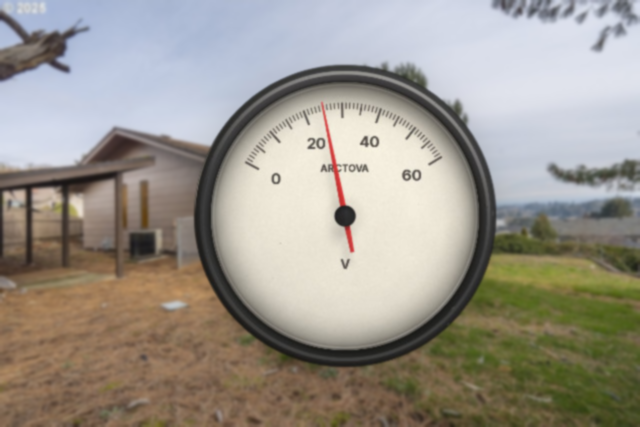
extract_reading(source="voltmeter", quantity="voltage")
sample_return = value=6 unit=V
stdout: value=25 unit=V
